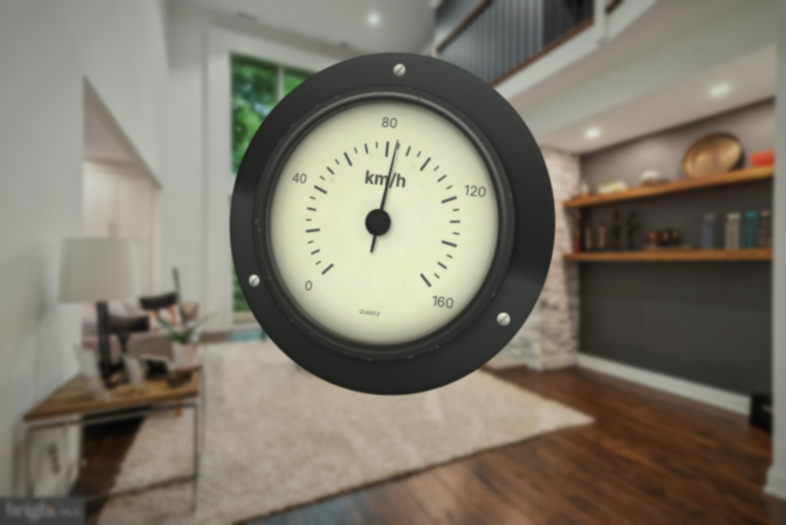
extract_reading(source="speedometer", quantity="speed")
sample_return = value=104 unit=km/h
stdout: value=85 unit=km/h
